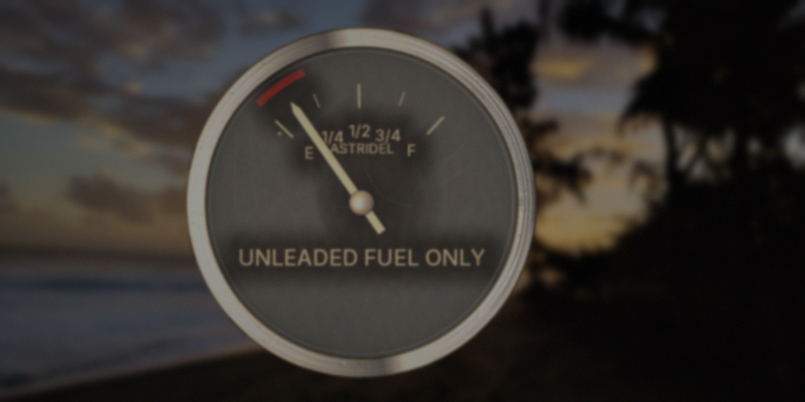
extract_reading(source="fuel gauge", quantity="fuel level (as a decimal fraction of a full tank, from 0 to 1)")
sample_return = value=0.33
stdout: value=0.125
